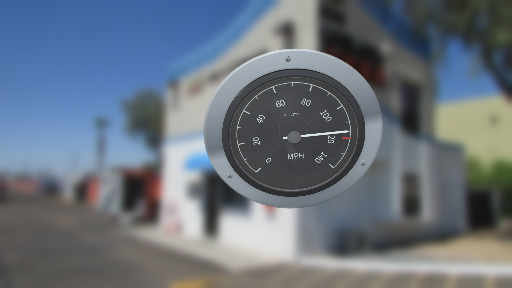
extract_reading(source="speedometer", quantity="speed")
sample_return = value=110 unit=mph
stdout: value=115 unit=mph
